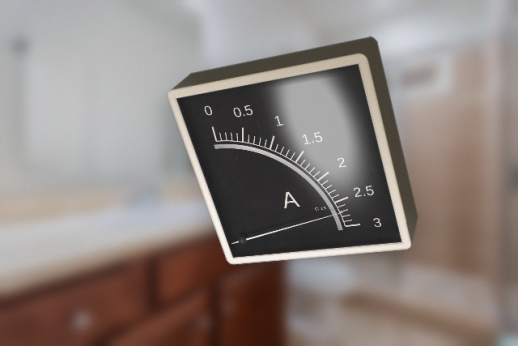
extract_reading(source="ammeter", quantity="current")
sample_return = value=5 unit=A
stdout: value=2.7 unit=A
